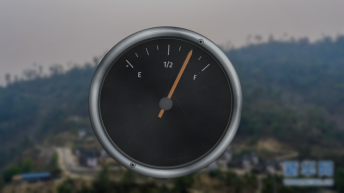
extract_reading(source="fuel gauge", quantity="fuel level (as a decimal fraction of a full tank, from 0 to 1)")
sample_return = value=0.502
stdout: value=0.75
